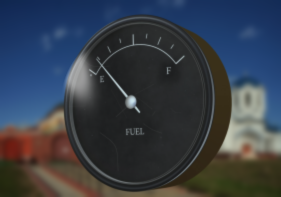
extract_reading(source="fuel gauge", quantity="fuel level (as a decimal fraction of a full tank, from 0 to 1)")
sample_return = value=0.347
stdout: value=0.125
